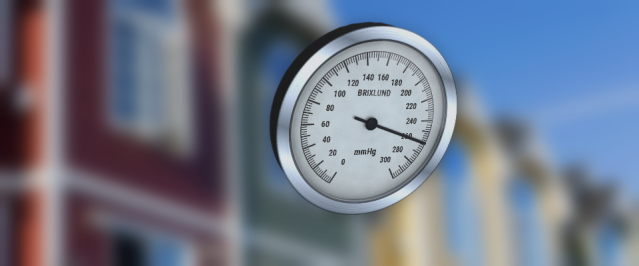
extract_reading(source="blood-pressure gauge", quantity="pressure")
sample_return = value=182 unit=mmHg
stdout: value=260 unit=mmHg
